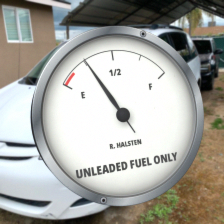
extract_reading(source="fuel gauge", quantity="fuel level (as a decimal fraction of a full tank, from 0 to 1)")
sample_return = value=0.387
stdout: value=0.25
